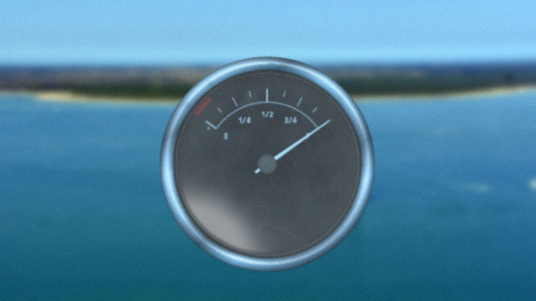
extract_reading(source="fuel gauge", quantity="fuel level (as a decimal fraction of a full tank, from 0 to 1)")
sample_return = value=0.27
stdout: value=1
